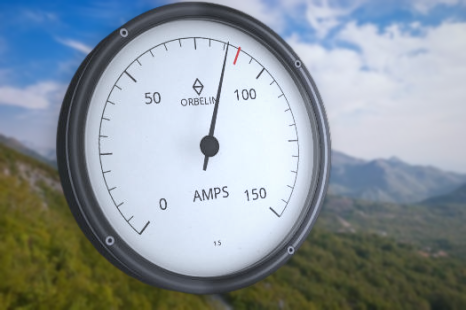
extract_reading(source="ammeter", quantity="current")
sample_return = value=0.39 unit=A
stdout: value=85 unit=A
